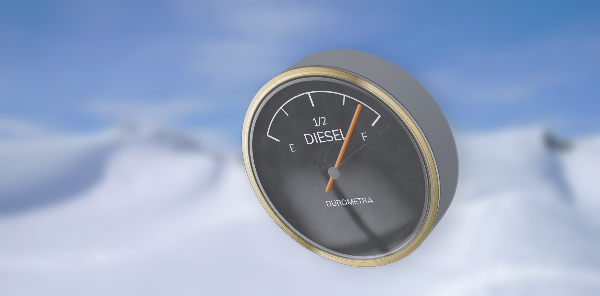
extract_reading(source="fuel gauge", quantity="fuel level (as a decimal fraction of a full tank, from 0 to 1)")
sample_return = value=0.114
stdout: value=0.875
